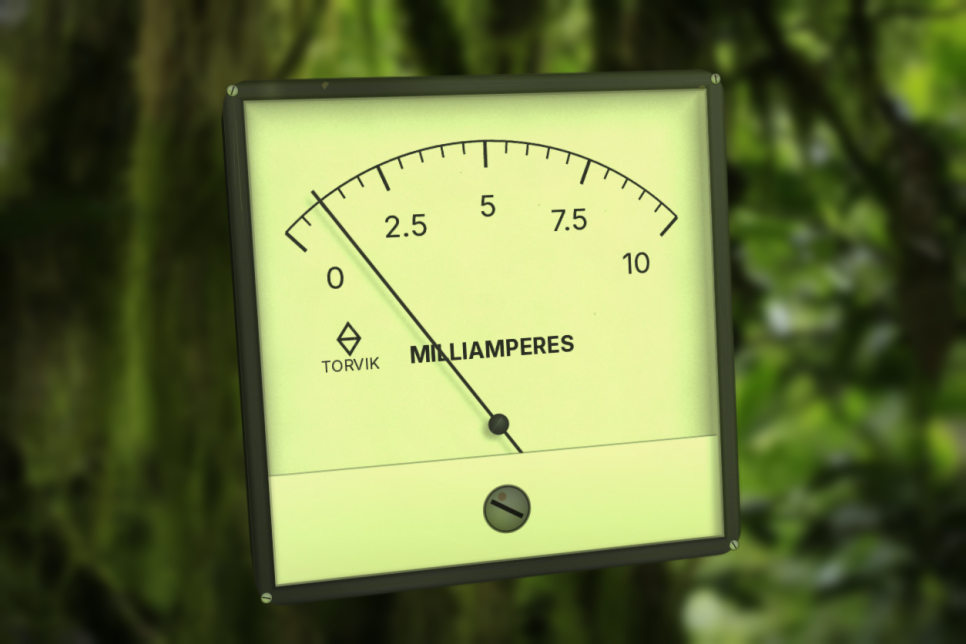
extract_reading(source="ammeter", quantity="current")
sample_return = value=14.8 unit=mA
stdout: value=1 unit=mA
